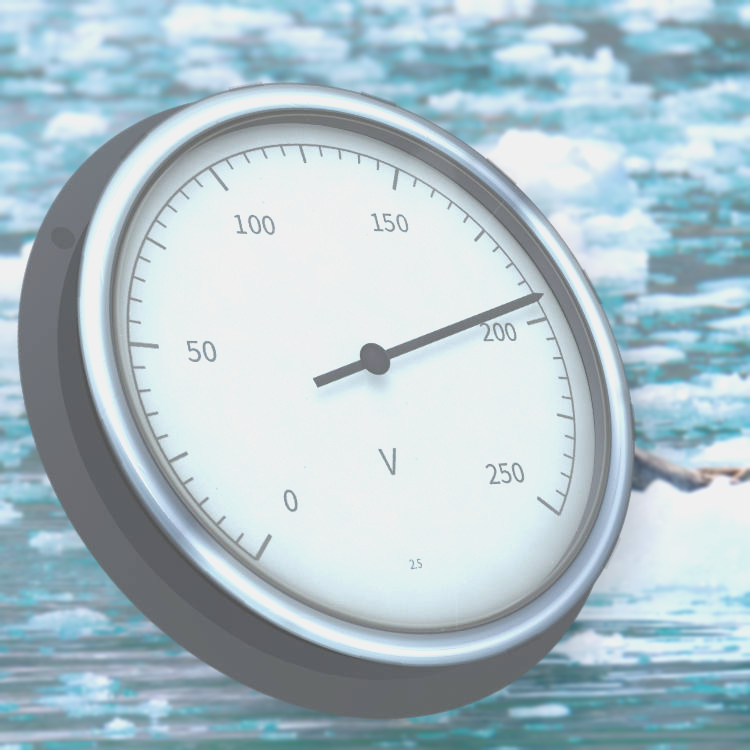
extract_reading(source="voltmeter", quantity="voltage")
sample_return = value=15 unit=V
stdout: value=195 unit=V
